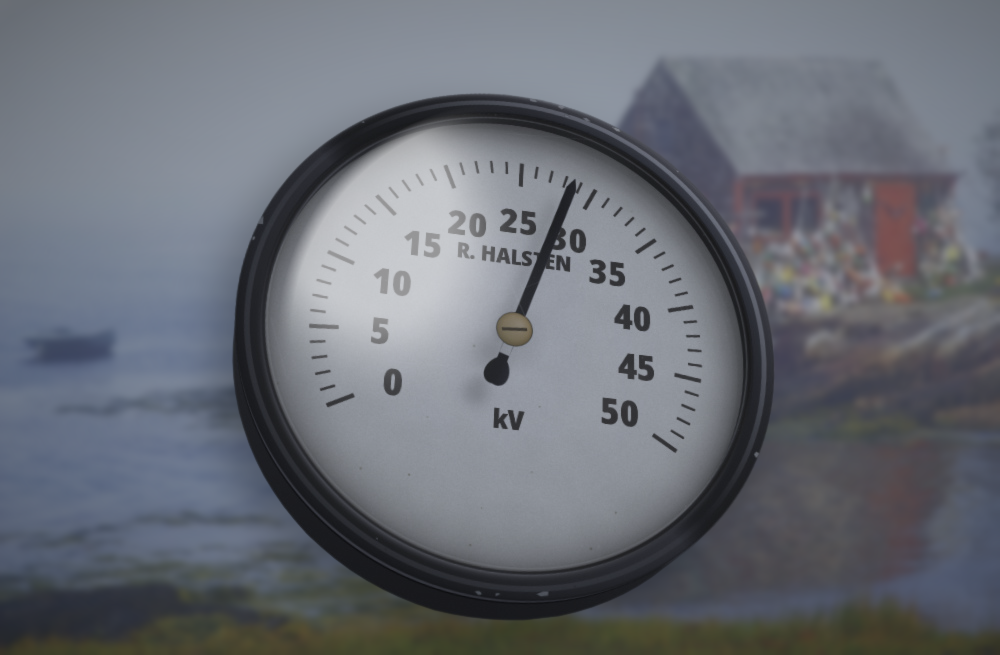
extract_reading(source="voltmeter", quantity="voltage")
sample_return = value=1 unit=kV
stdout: value=28.5 unit=kV
